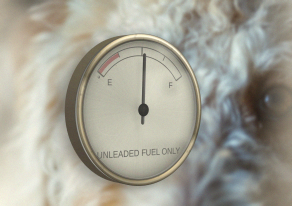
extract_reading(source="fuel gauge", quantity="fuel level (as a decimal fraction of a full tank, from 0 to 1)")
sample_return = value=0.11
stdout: value=0.5
